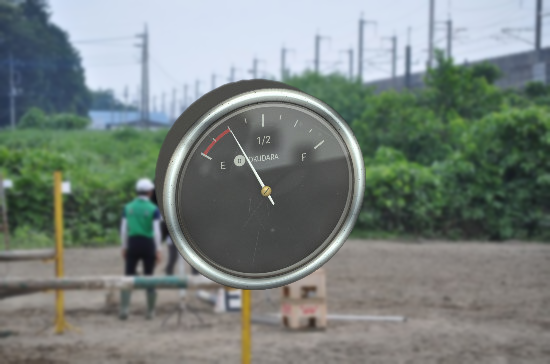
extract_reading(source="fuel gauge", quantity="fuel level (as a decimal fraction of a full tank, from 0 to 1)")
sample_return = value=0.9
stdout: value=0.25
